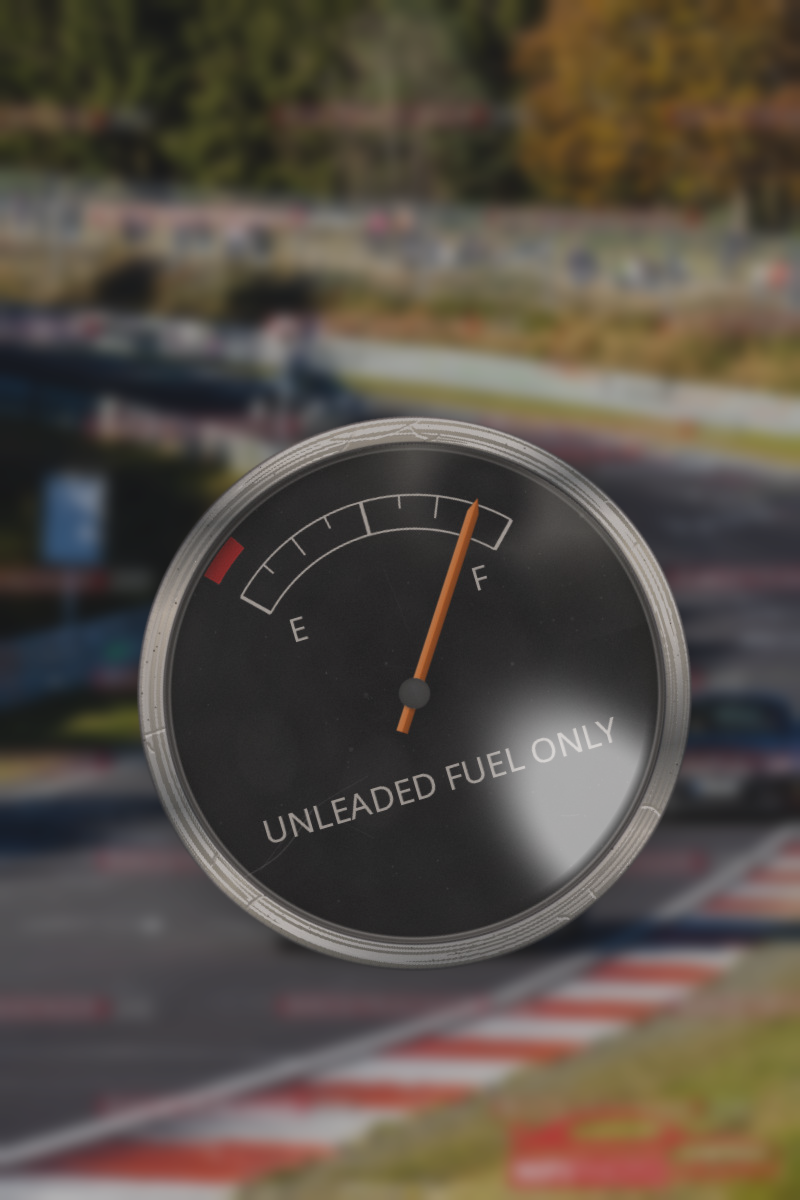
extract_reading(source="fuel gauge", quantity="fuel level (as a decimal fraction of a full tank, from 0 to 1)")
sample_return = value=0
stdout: value=0.875
